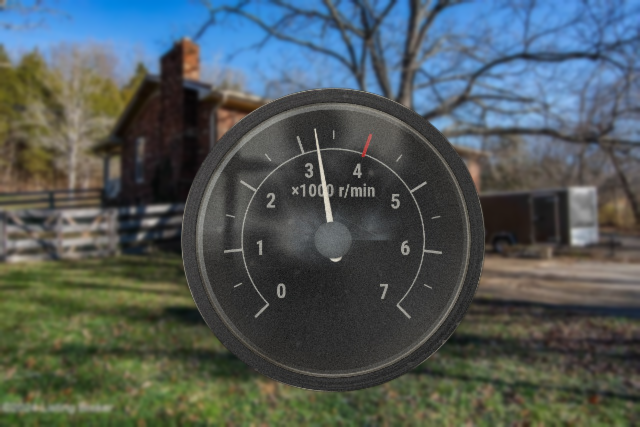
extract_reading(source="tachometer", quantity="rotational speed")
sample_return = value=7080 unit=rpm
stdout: value=3250 unit=rpm
